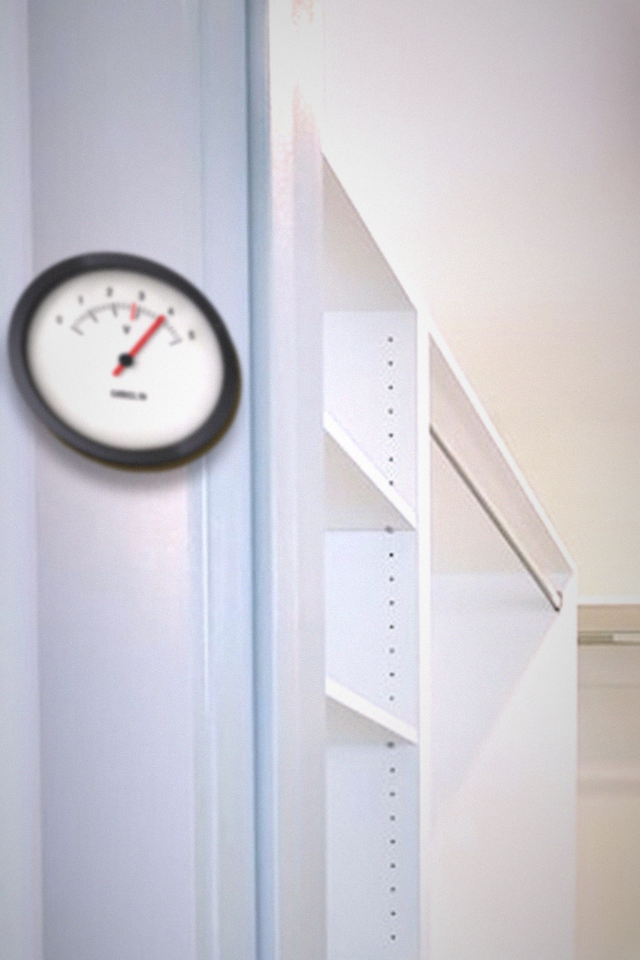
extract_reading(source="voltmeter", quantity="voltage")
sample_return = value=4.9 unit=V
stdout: value=4 unit=V
